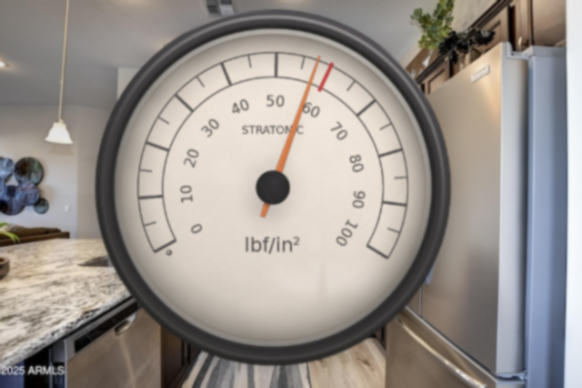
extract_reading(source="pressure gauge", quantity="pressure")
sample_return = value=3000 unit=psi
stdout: value=57.5 unit=psi
